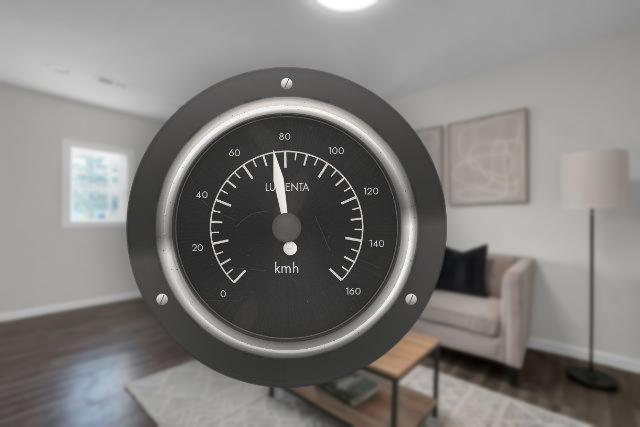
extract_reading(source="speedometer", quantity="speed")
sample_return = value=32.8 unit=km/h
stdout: value=75 unit=km/h
